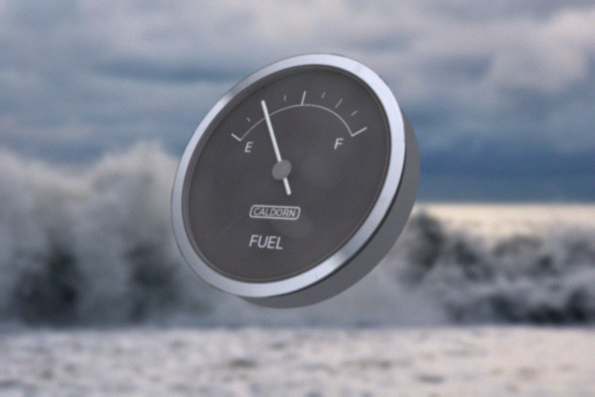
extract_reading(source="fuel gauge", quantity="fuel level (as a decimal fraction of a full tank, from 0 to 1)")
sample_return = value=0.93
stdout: value=0.25
